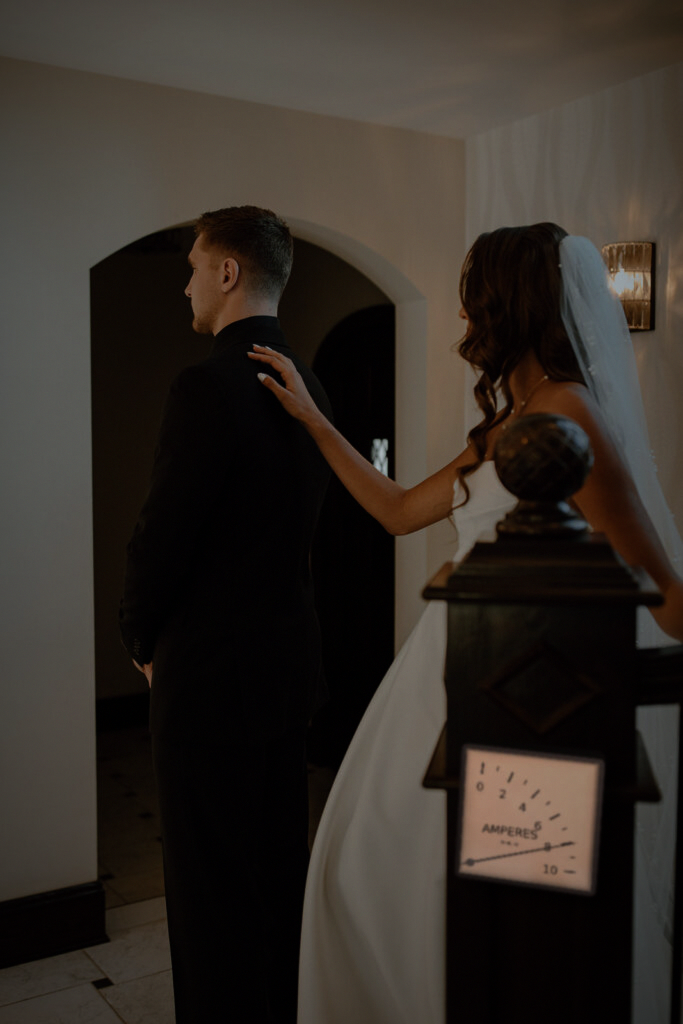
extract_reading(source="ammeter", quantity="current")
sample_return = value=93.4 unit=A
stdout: value=8 unit=A
